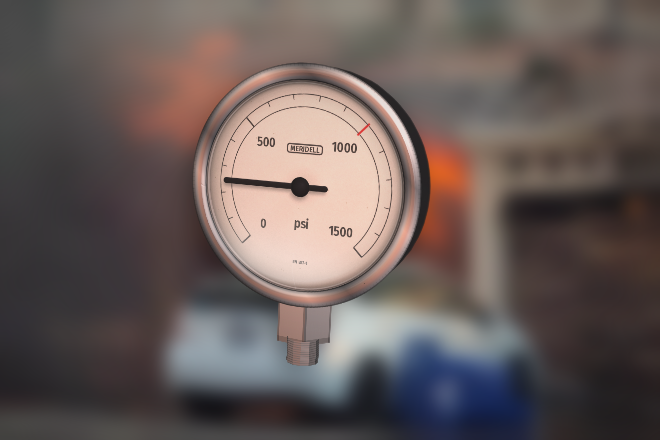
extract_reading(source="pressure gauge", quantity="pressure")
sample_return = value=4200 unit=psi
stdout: value=250 unit=psi
